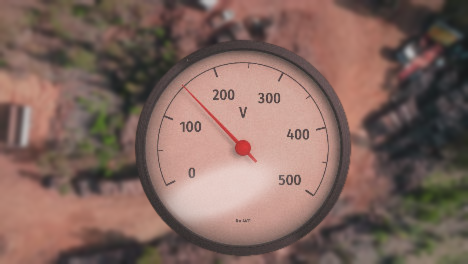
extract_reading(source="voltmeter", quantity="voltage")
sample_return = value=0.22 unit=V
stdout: value=150 unit=V
